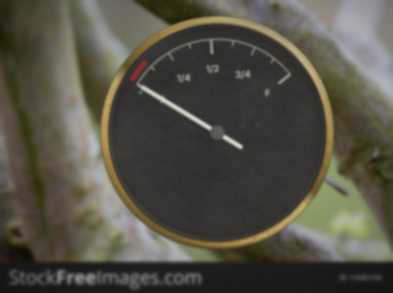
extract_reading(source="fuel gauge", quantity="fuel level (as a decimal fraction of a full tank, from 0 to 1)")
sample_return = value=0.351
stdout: value=0
